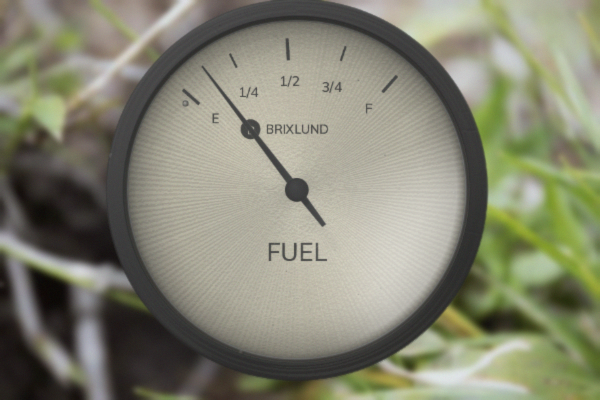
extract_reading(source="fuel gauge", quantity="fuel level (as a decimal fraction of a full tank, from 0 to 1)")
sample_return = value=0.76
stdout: value=0.125
